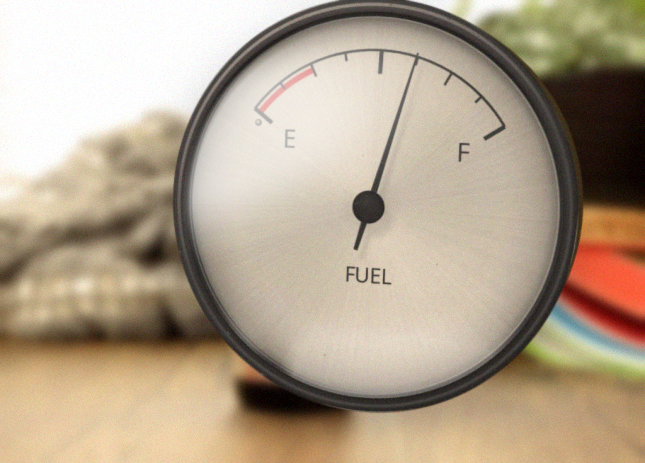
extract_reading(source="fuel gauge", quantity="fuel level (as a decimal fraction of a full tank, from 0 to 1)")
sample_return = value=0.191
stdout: value=0.625
